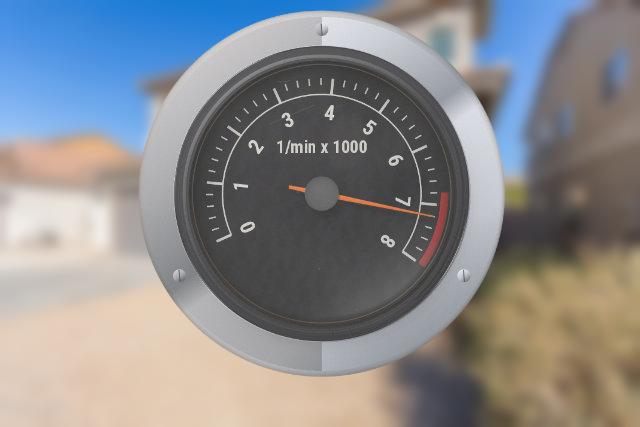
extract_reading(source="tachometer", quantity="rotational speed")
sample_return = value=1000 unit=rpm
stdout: value=7200 unit=rpm
